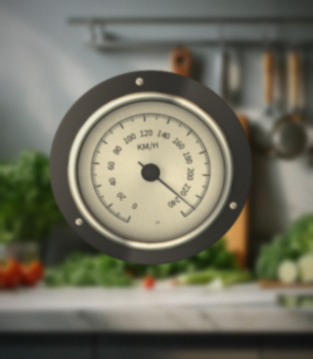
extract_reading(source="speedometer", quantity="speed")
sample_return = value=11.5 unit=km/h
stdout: value=230 unit=km/h
